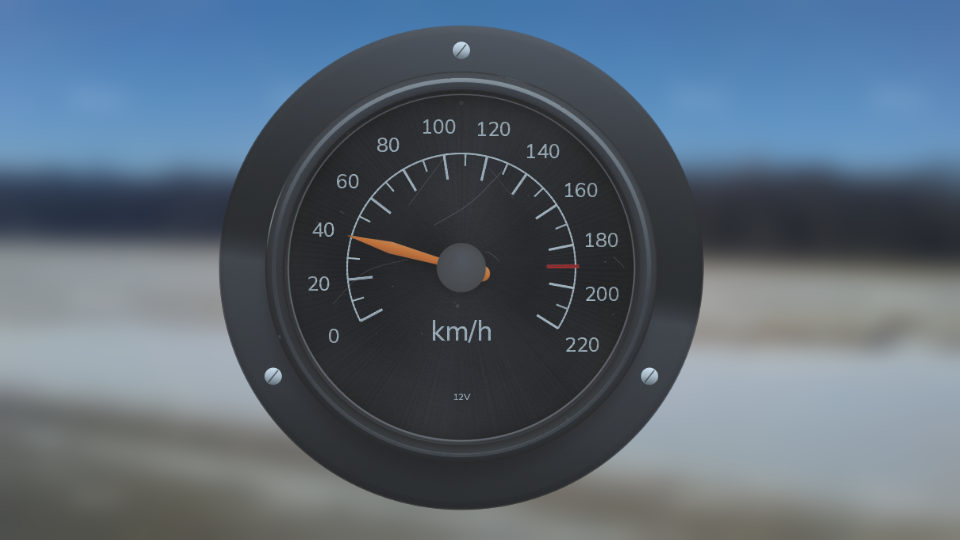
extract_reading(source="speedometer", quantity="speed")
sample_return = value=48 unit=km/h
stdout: value=40 unit=km/h
